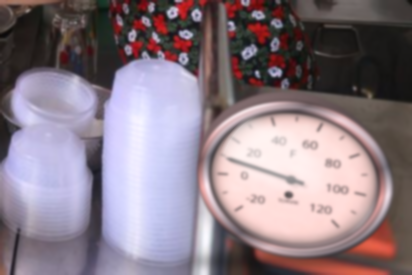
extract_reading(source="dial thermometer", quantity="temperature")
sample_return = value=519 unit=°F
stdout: value=10 unit=°F
